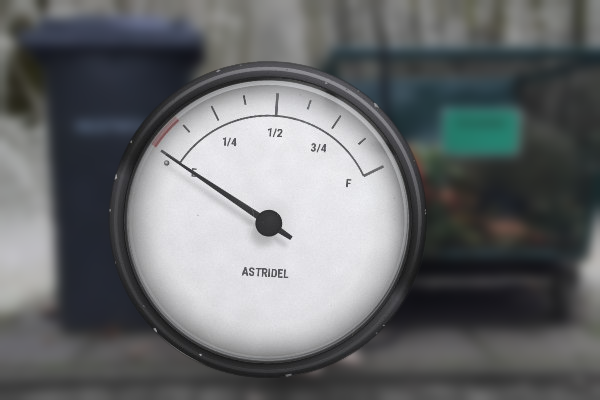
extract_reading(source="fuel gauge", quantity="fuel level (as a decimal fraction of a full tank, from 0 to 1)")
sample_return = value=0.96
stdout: value=0
